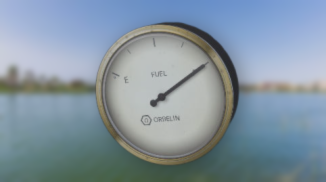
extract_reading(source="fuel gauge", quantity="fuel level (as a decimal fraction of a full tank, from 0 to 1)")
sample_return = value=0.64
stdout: value=1
